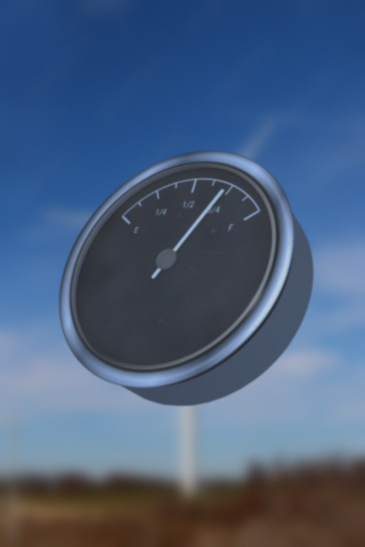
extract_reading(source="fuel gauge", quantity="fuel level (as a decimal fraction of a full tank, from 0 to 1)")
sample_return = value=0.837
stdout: value=0.75
